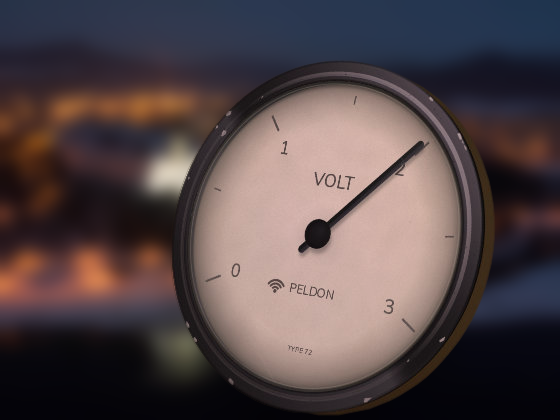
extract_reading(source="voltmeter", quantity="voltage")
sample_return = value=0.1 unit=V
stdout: value=2 unit=V
